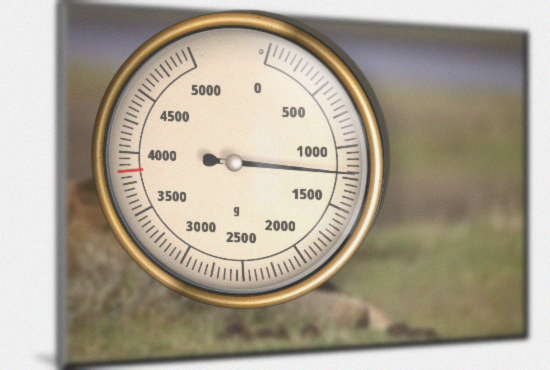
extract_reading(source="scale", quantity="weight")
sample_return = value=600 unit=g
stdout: value=1200 unit=g
